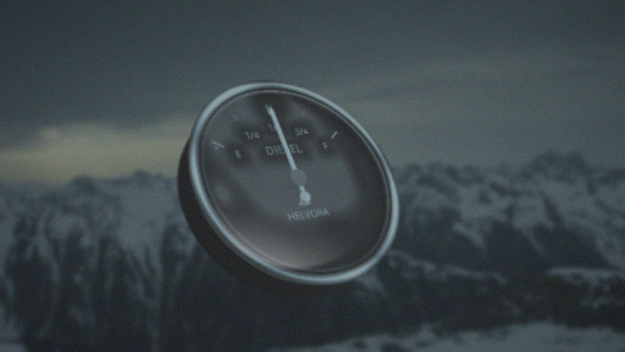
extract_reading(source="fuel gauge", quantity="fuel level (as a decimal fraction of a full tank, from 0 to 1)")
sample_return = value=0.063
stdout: value=0.5
